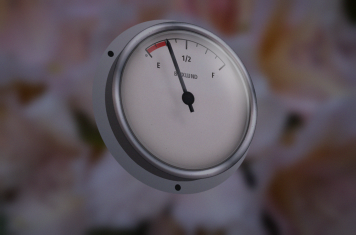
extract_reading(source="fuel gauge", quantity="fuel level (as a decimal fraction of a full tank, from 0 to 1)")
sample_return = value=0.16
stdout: value=0.25
